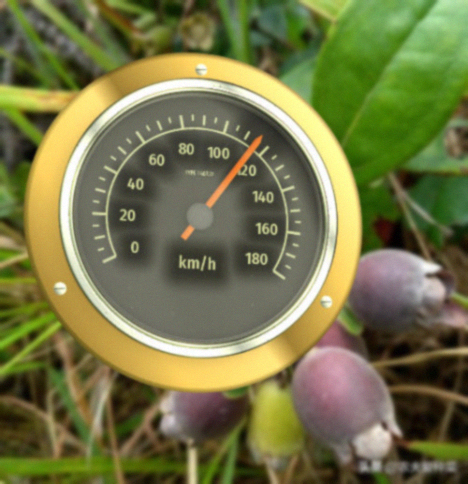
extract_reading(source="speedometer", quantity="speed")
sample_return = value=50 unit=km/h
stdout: value=115 unit=km/h
